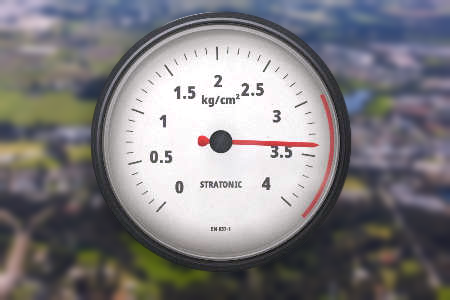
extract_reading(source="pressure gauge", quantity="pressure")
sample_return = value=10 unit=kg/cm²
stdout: value=3.4 unit=kg/cm²
